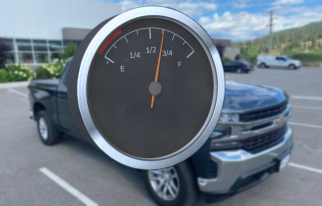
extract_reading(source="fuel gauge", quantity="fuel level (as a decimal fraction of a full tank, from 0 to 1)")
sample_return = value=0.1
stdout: value=0.625
